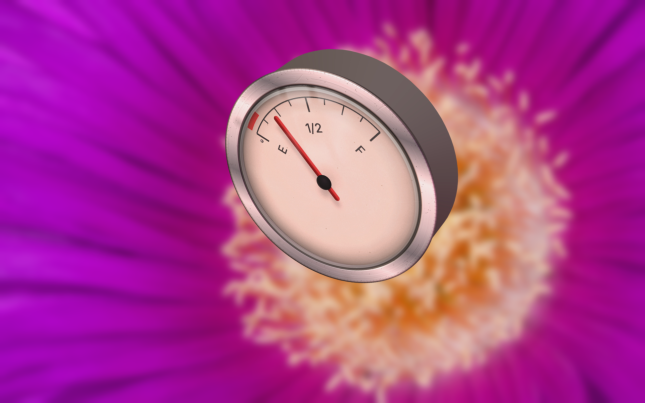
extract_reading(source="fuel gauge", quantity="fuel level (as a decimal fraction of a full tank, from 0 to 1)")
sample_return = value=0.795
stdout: value=0.25
